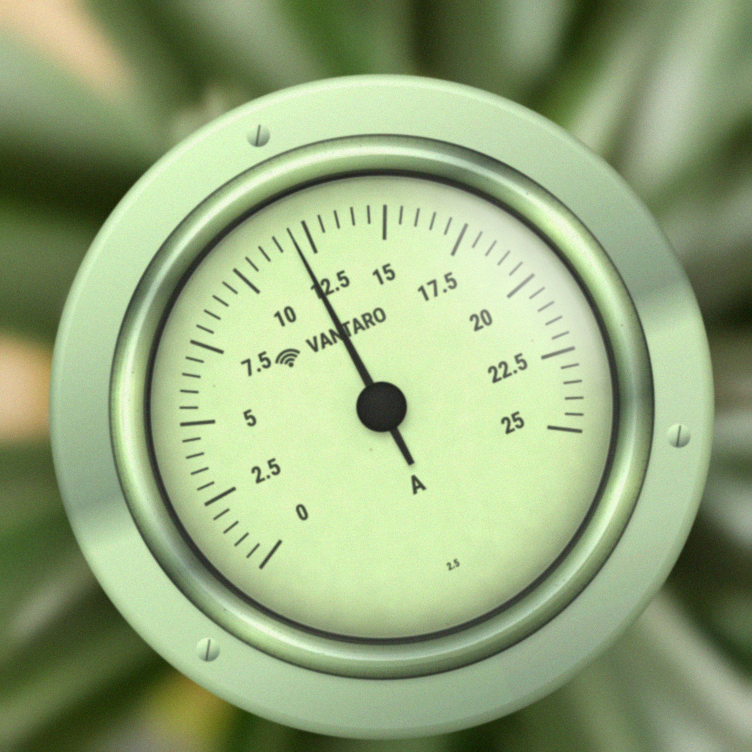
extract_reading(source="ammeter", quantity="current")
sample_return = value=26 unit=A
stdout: value=12 unit=A
